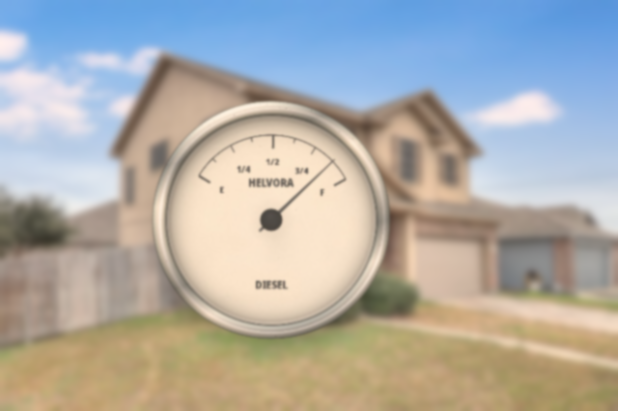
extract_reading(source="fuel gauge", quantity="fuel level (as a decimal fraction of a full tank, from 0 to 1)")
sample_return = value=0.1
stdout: value=0.875
